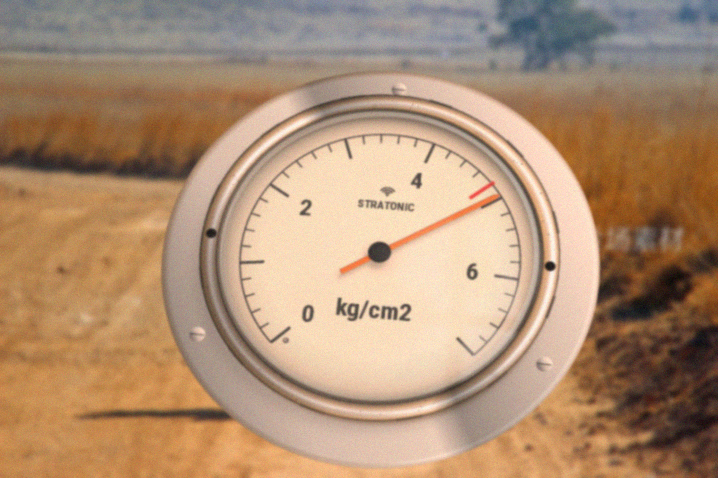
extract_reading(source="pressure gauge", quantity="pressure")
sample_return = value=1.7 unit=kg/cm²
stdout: value=5 unit=kg/cm²
